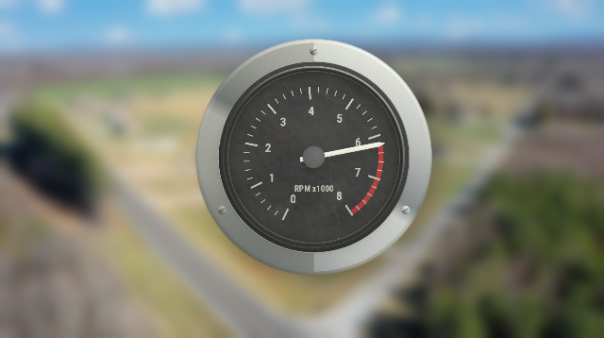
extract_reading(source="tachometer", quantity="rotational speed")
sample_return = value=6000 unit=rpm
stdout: value=6200 unit=rpm
